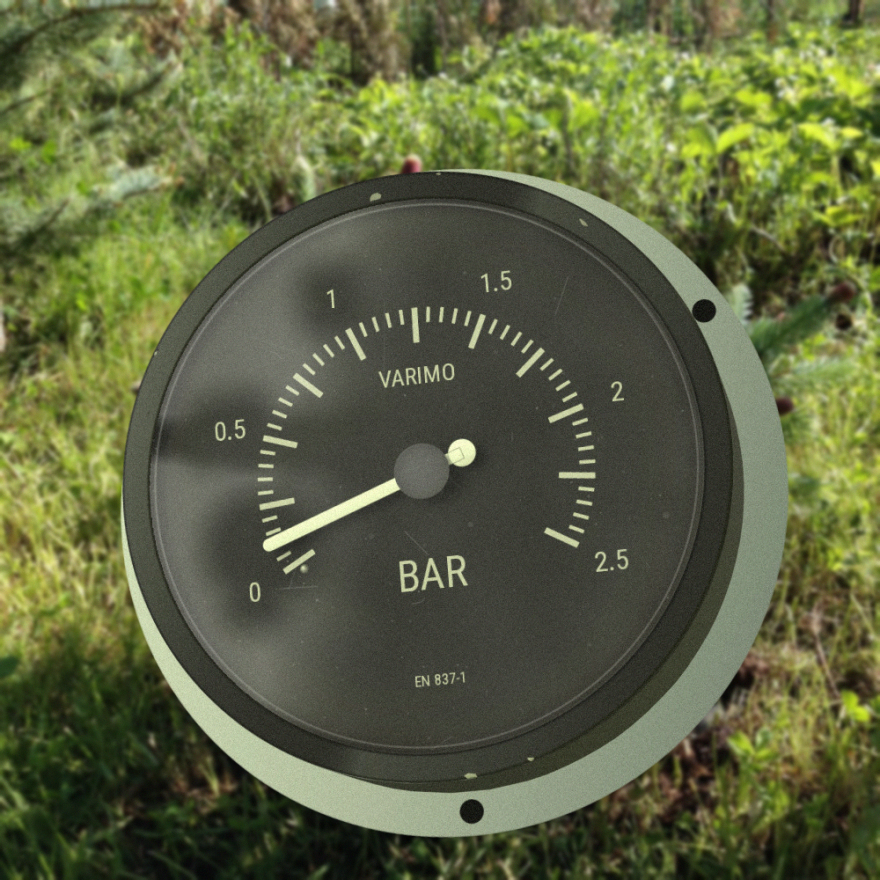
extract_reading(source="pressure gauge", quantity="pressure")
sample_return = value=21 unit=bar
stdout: value=0.1 unit=bar
